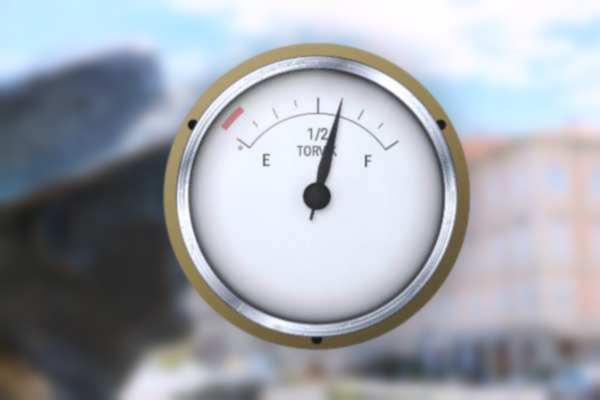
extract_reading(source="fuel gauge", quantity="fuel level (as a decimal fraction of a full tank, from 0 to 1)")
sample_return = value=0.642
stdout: value=0.625
